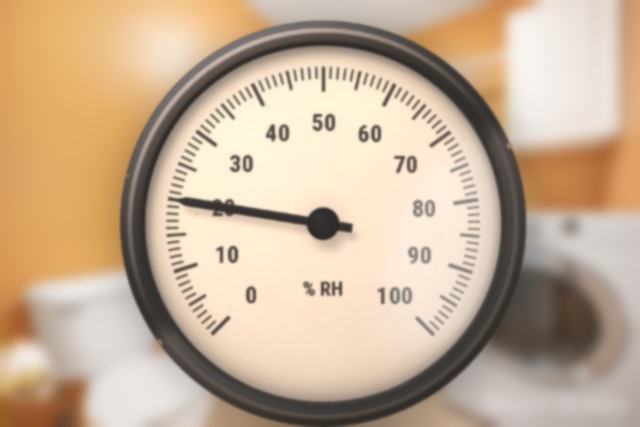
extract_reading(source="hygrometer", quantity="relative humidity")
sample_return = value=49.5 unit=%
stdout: value=20 unit=%
